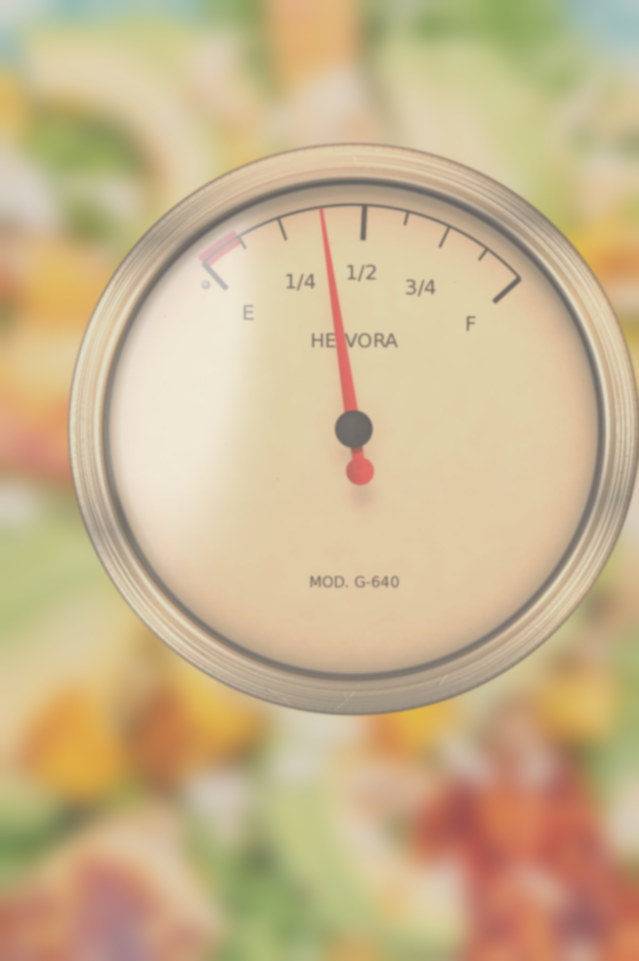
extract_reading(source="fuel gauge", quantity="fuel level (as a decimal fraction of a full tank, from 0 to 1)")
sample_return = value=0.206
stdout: value=0.375
